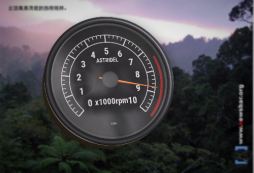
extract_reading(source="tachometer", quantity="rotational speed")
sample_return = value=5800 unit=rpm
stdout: value=8800 unit=rpm
